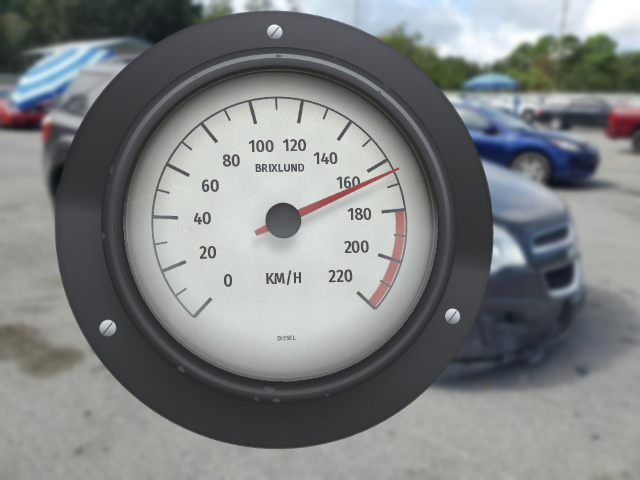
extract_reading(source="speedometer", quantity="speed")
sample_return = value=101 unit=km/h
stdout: value=165 unit=km/h
